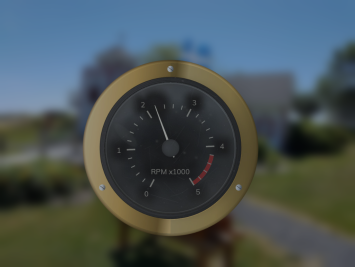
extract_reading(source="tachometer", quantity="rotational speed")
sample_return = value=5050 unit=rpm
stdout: value=2200 unit=rpm
